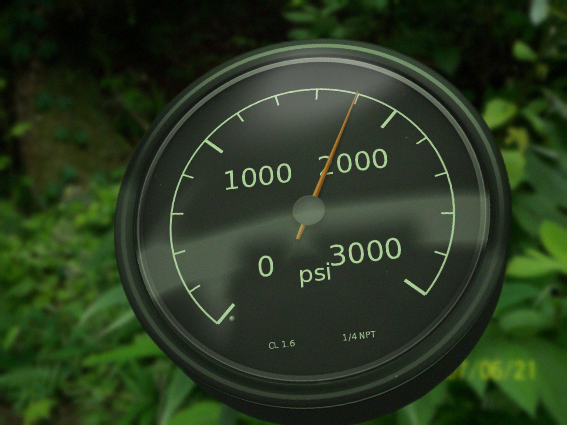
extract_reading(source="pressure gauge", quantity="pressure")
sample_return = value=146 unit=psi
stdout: value=1800 unit=psi
